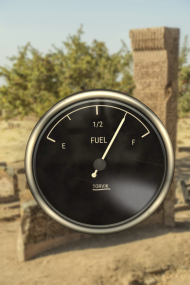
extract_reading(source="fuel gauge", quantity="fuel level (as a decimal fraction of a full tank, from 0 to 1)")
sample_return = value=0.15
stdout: value=0.75
